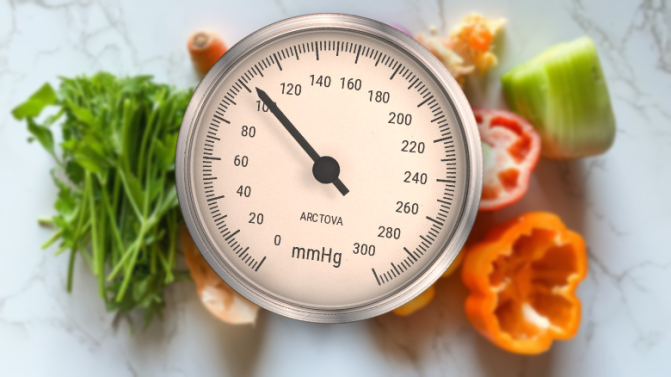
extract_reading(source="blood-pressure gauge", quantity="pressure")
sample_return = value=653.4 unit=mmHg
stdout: value=104 unit=mmHg
